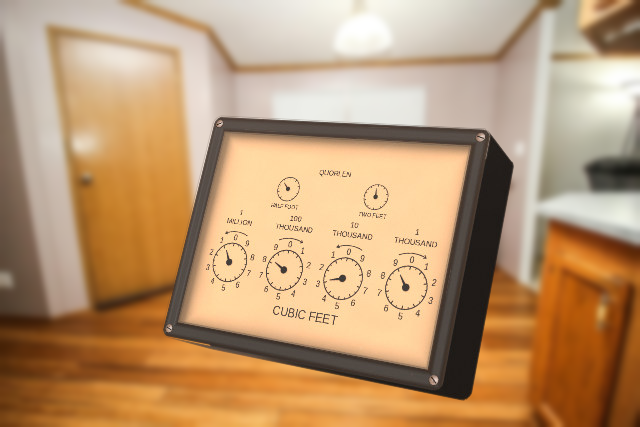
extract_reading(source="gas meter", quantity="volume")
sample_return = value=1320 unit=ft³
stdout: value=82900 unit=ft³
